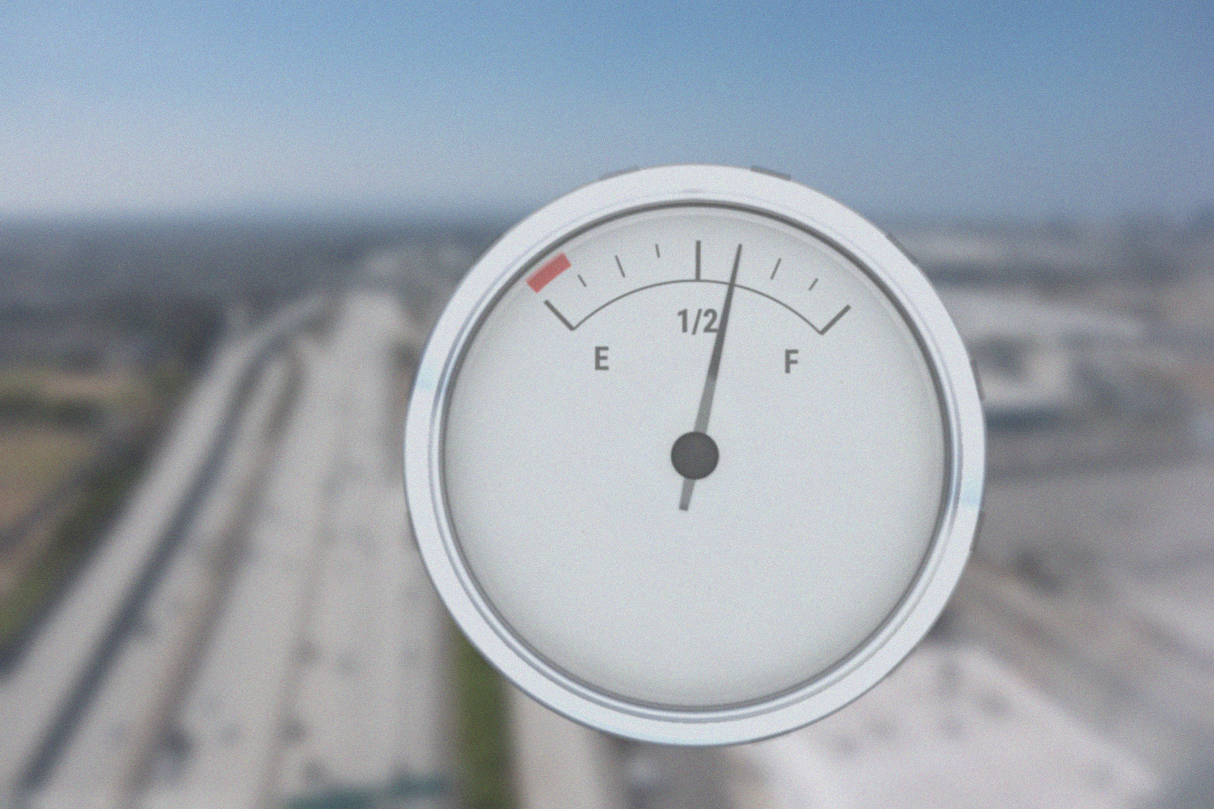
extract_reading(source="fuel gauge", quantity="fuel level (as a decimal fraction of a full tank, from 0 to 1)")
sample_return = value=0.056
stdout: value=0.625
